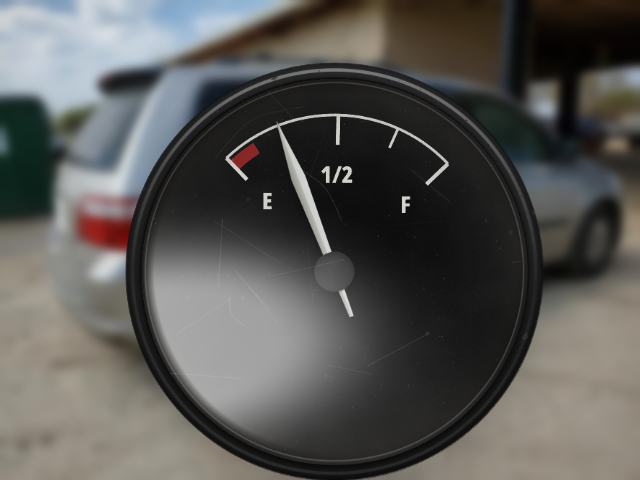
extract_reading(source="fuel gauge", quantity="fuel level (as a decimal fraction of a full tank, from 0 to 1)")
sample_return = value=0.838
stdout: value=0.25
